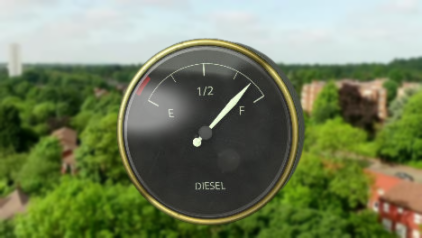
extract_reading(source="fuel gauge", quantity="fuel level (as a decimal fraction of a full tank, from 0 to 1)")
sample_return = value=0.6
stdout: value=0.875
